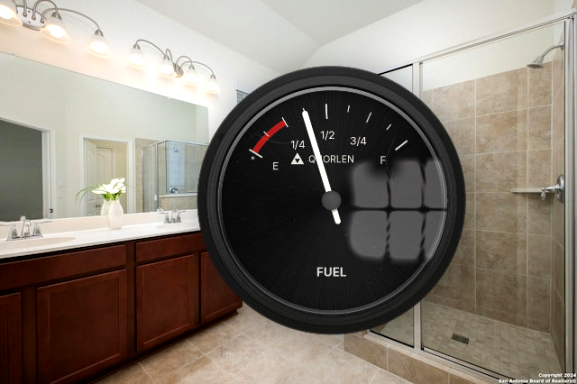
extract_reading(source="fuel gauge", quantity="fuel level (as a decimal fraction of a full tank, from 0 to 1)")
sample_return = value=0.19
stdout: value=0.375
